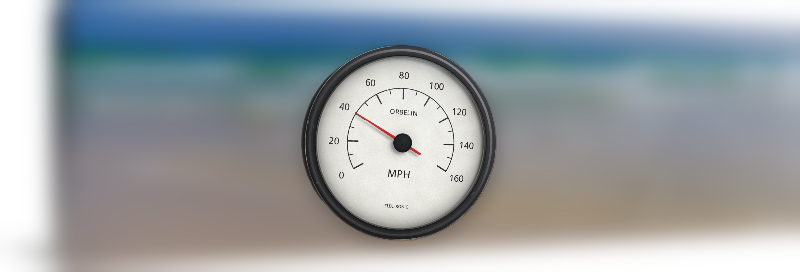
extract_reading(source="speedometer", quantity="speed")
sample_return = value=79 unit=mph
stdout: value=40 unit=mph
